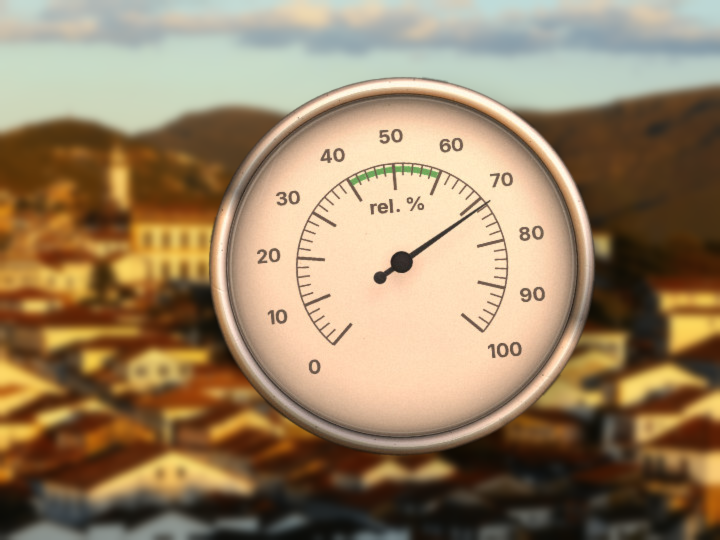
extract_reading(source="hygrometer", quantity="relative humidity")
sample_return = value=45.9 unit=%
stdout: value=72 unit=%
